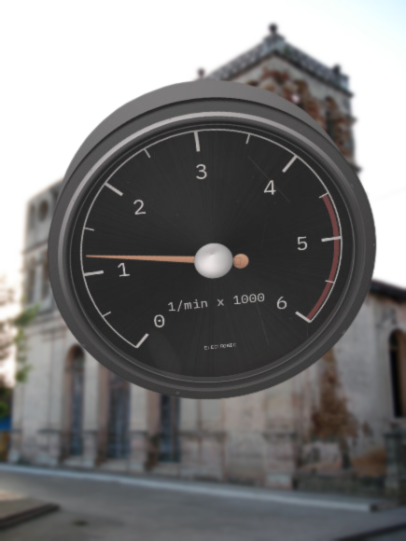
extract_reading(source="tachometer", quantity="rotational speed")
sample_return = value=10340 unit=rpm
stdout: value=1250 unit=rpm
